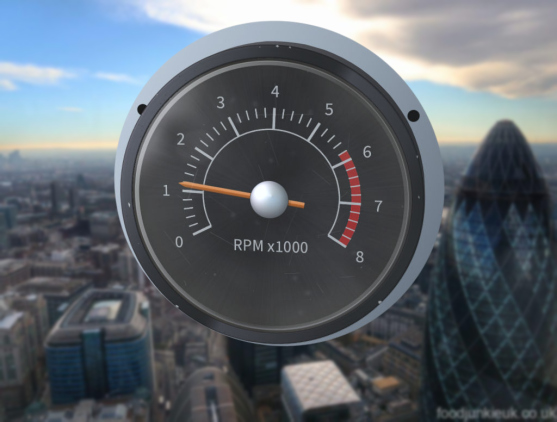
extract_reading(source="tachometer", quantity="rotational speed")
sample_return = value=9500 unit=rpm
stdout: value=1200 unit=rpm
